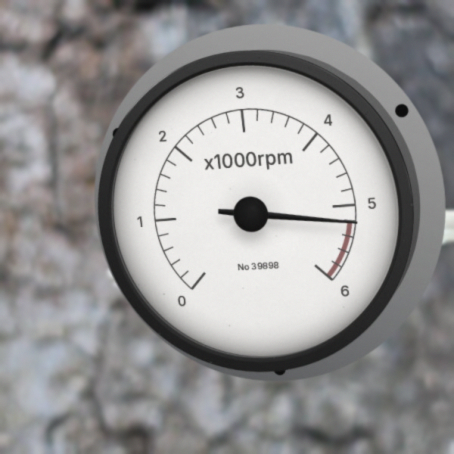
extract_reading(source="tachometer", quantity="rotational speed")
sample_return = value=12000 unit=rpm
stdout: value=5200 unit=rpm
